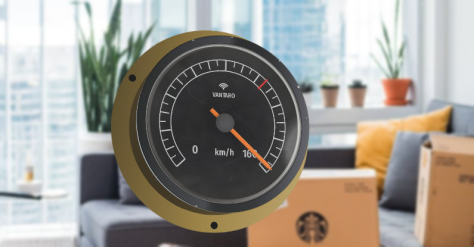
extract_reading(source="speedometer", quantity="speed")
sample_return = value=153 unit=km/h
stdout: value=157.5 unit=km/h
